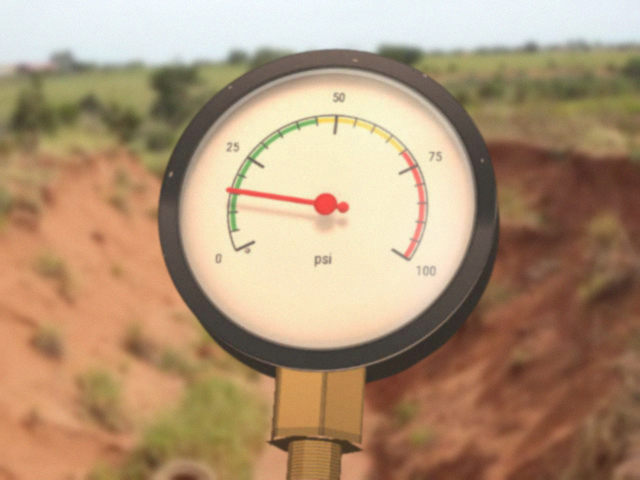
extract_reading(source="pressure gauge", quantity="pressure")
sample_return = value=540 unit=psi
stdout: value=15 unit=psi
